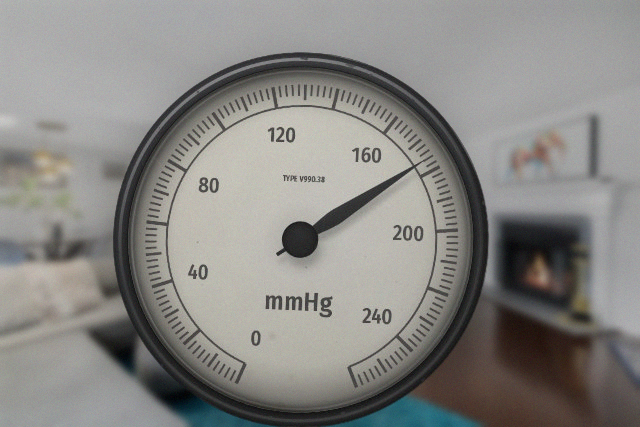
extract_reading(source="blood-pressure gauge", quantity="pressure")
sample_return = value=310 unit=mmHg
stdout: value=176 unit=mmHg
